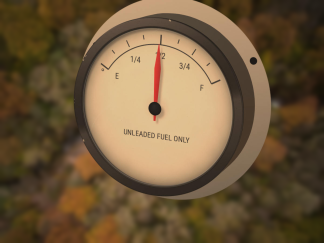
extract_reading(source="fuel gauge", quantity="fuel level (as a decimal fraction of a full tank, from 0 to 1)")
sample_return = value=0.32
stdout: value=0.5
